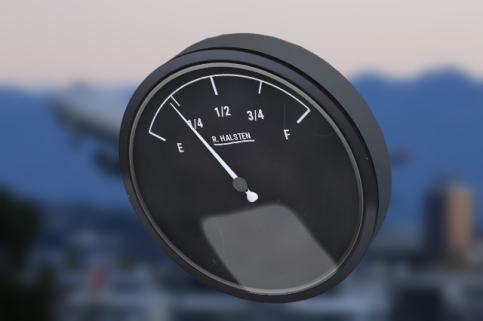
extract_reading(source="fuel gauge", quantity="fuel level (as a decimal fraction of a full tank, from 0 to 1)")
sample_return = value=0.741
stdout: value=0.25
